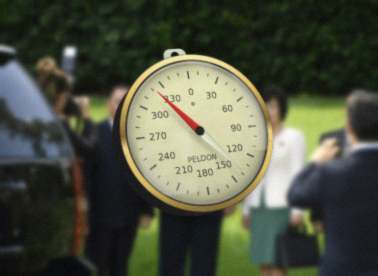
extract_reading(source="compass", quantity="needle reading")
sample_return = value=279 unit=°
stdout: value=320 unit=°
